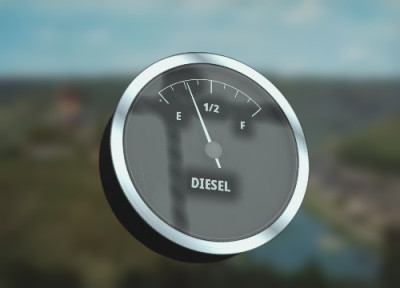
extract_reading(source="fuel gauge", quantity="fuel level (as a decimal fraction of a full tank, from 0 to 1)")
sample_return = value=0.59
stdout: value=0.25
